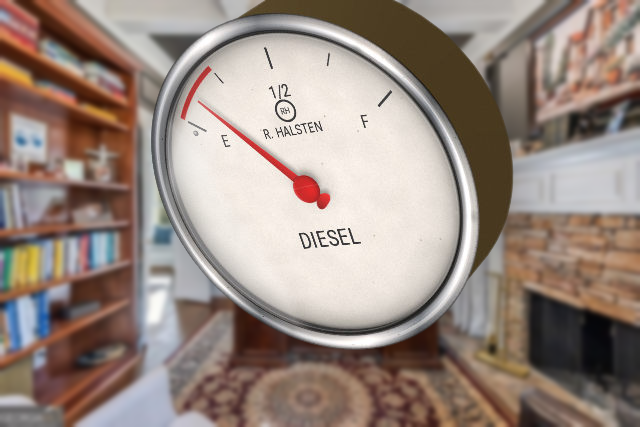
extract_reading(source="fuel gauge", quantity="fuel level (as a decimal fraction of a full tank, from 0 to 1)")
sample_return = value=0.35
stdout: value=0.125
